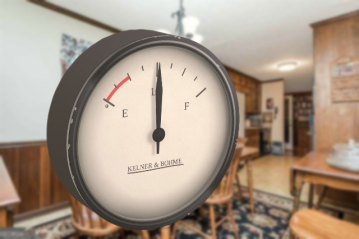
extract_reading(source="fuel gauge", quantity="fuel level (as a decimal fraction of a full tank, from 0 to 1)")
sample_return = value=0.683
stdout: value=0.5
